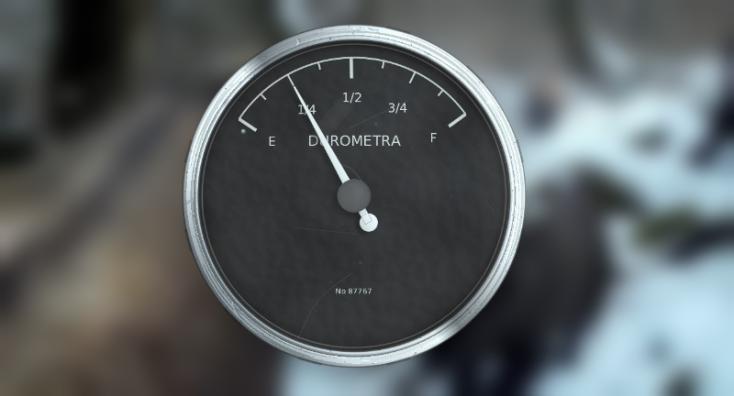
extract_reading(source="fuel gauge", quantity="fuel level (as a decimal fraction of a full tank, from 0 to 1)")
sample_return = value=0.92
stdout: value=0.25
